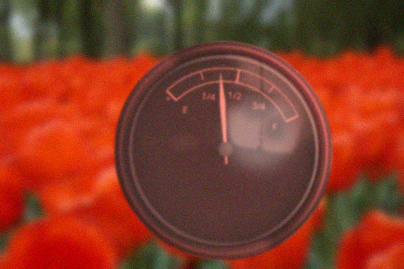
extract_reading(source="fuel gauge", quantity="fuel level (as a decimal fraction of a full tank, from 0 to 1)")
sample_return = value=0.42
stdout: value=0.375
